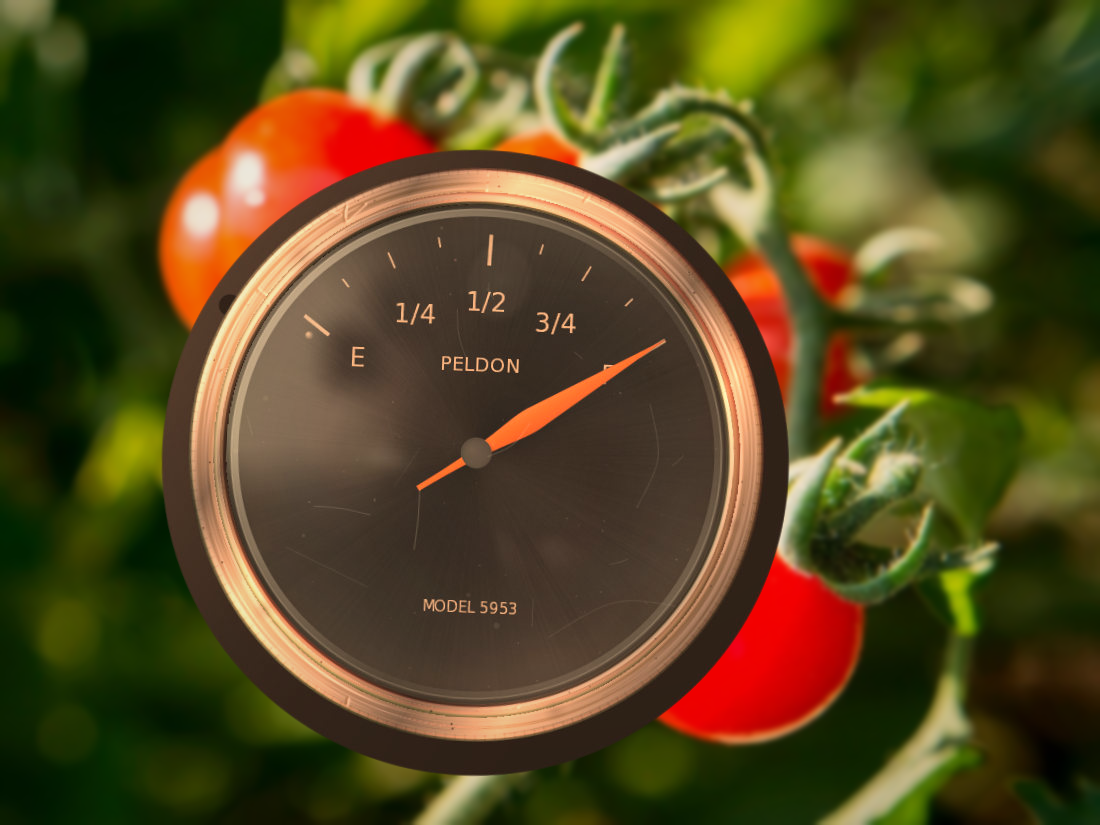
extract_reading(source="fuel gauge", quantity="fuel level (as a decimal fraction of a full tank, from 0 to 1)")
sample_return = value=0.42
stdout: value=1
